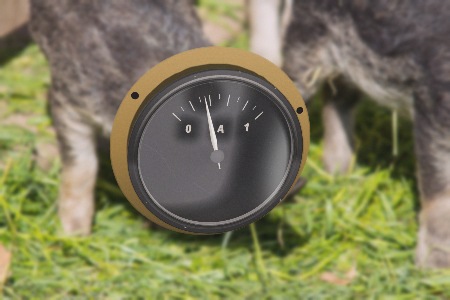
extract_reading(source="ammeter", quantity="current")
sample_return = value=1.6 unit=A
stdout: value=0.35 unit=A
